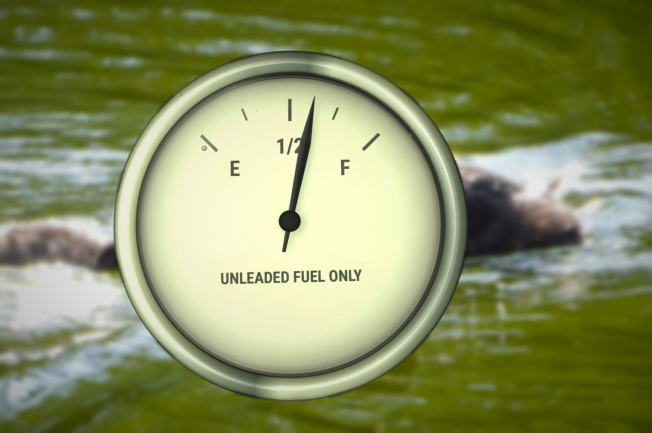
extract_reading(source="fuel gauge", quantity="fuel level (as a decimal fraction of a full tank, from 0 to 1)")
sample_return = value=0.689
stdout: value=0.625
